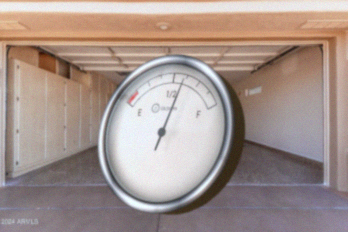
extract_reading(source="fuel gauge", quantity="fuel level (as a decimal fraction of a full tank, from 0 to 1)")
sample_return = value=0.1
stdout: value=0.625
